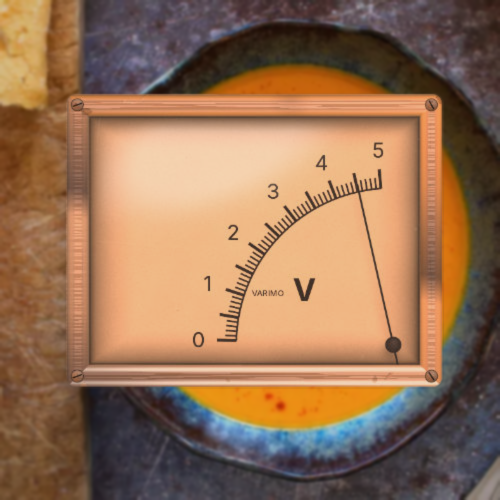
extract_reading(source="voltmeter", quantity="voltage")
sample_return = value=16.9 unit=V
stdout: value=4.5 unit=V
